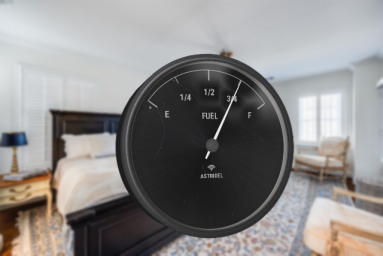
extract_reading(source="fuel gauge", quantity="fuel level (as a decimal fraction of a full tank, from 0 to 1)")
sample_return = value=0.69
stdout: value=0.75
